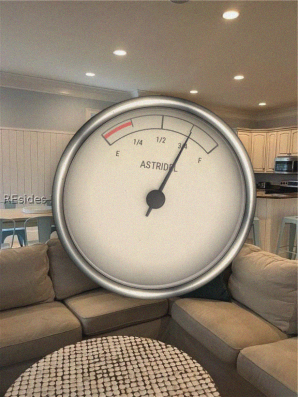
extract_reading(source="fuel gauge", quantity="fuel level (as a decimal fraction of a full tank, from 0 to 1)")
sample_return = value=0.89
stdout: value=0.75
